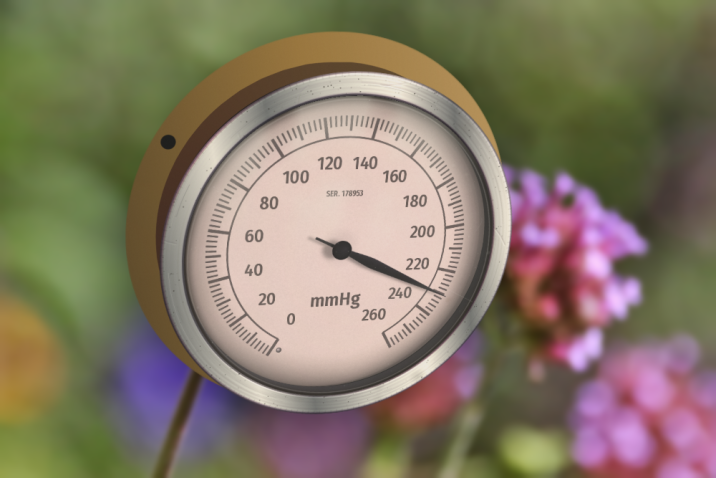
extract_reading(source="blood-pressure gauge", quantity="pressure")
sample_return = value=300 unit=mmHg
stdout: value=230 unit=mmHg
